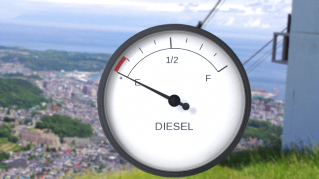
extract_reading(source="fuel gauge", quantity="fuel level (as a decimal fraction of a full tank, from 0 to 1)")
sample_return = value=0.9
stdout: value=0
